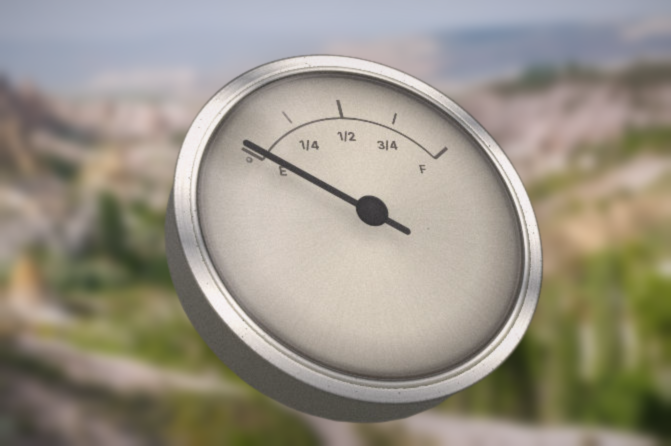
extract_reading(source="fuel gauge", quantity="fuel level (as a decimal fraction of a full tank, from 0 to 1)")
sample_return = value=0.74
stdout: value=0
